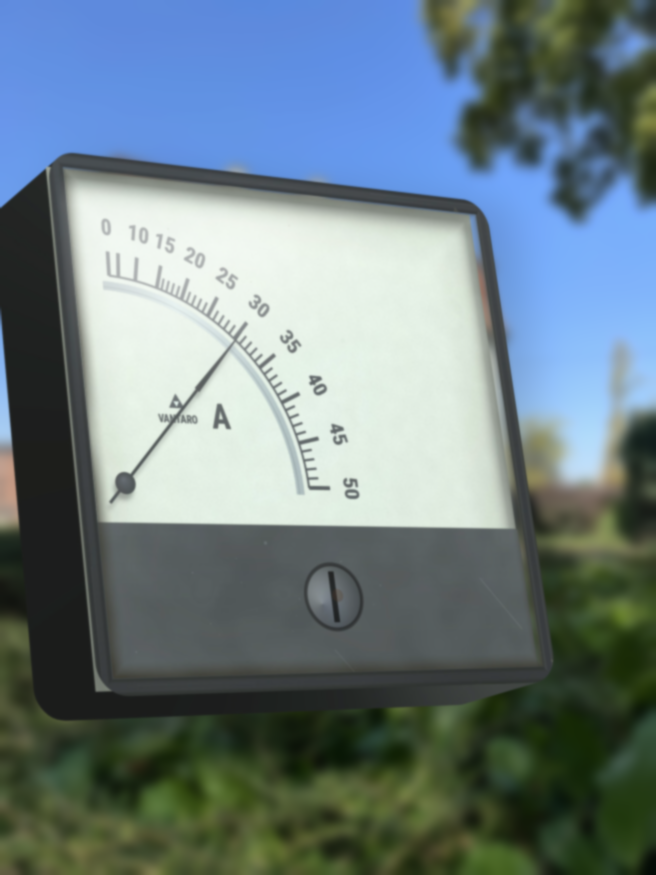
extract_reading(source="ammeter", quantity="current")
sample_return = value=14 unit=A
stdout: value=30 unit=A
